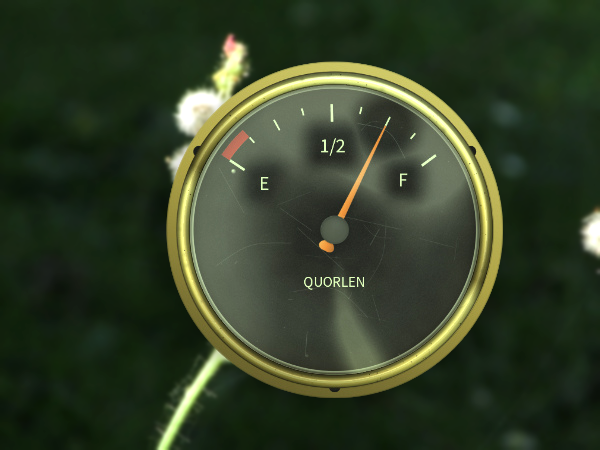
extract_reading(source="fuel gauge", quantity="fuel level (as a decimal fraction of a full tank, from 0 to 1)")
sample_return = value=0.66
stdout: value=0.75
